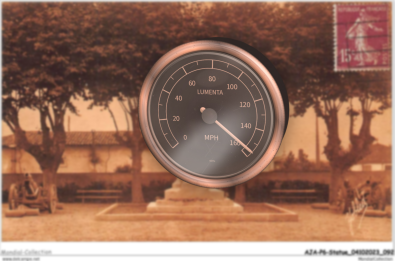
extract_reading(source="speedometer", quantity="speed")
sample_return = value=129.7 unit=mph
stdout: value=155 unit=mph
